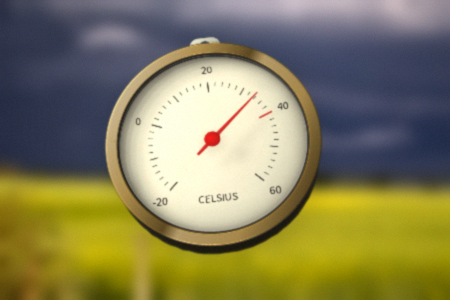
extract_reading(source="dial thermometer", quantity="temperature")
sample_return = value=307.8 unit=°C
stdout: value=34 unit=°C
